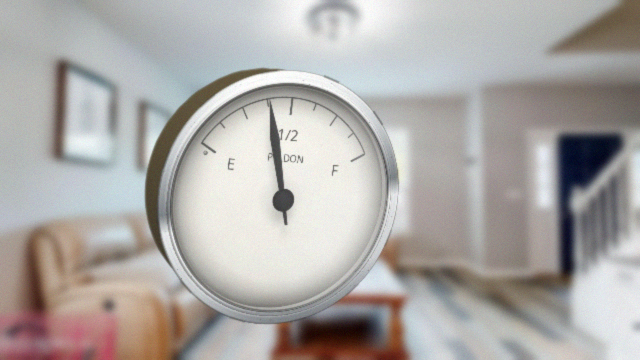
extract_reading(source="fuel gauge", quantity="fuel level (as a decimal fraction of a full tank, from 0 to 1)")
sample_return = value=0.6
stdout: value=0.375
